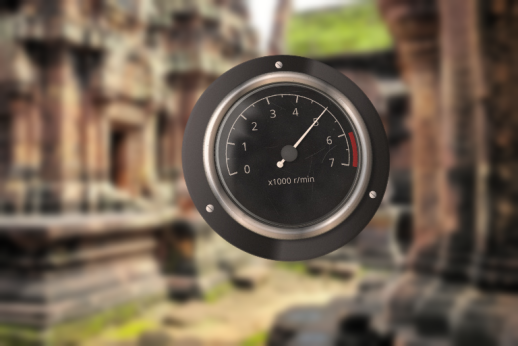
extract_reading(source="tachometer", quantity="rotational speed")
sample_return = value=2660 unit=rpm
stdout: value=5000 unit=rpm
